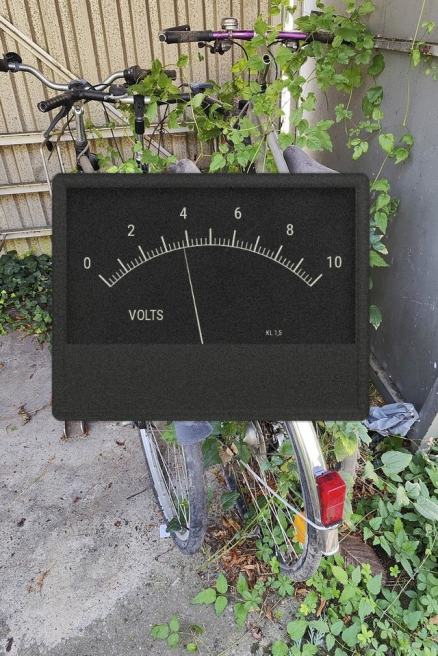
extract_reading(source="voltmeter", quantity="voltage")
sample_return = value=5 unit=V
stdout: value=3.8 unit=V
